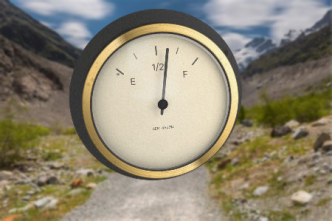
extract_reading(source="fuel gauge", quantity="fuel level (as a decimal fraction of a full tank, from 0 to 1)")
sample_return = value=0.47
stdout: value=0.625
